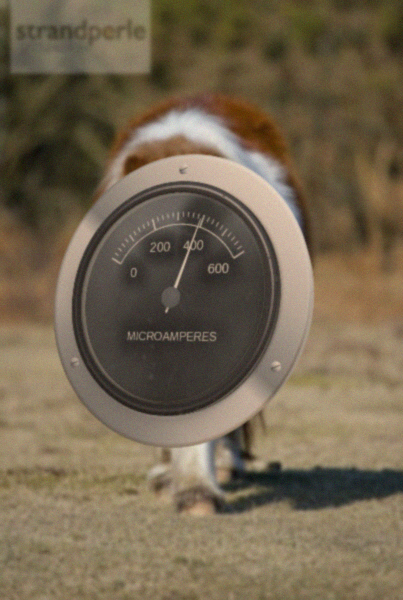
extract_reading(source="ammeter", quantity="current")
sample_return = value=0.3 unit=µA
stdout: value=400 unit=µA
